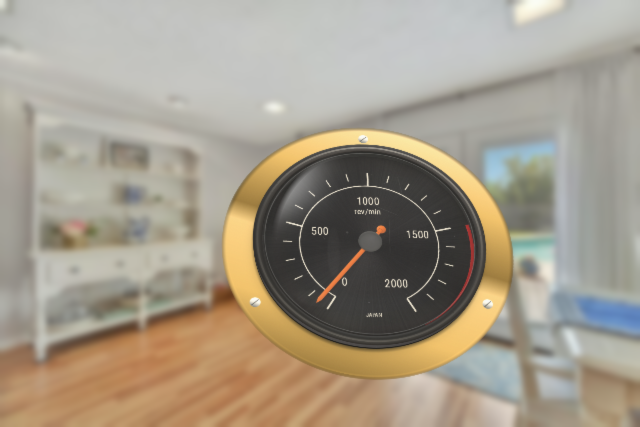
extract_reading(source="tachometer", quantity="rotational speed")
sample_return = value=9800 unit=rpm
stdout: value=50 unit=rpm
